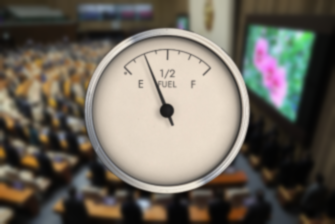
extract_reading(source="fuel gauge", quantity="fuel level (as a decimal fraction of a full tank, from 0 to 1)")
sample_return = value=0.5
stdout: value=0.25
